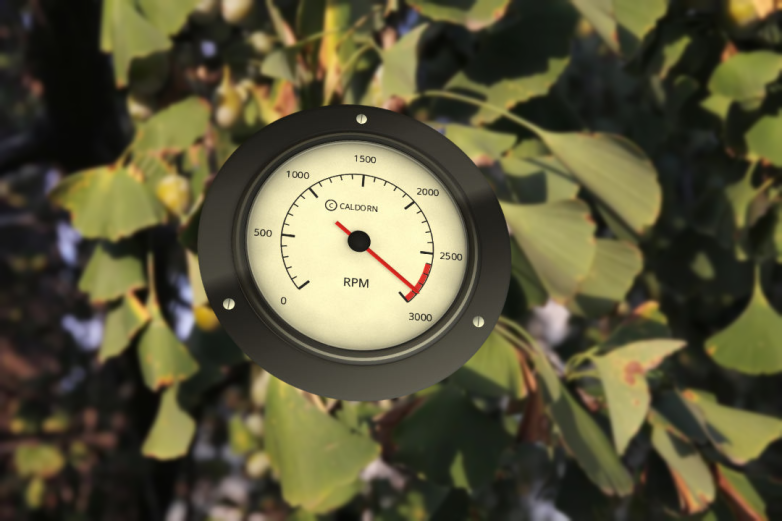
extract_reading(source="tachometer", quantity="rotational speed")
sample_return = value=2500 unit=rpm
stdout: value=2900 unit=rpm
